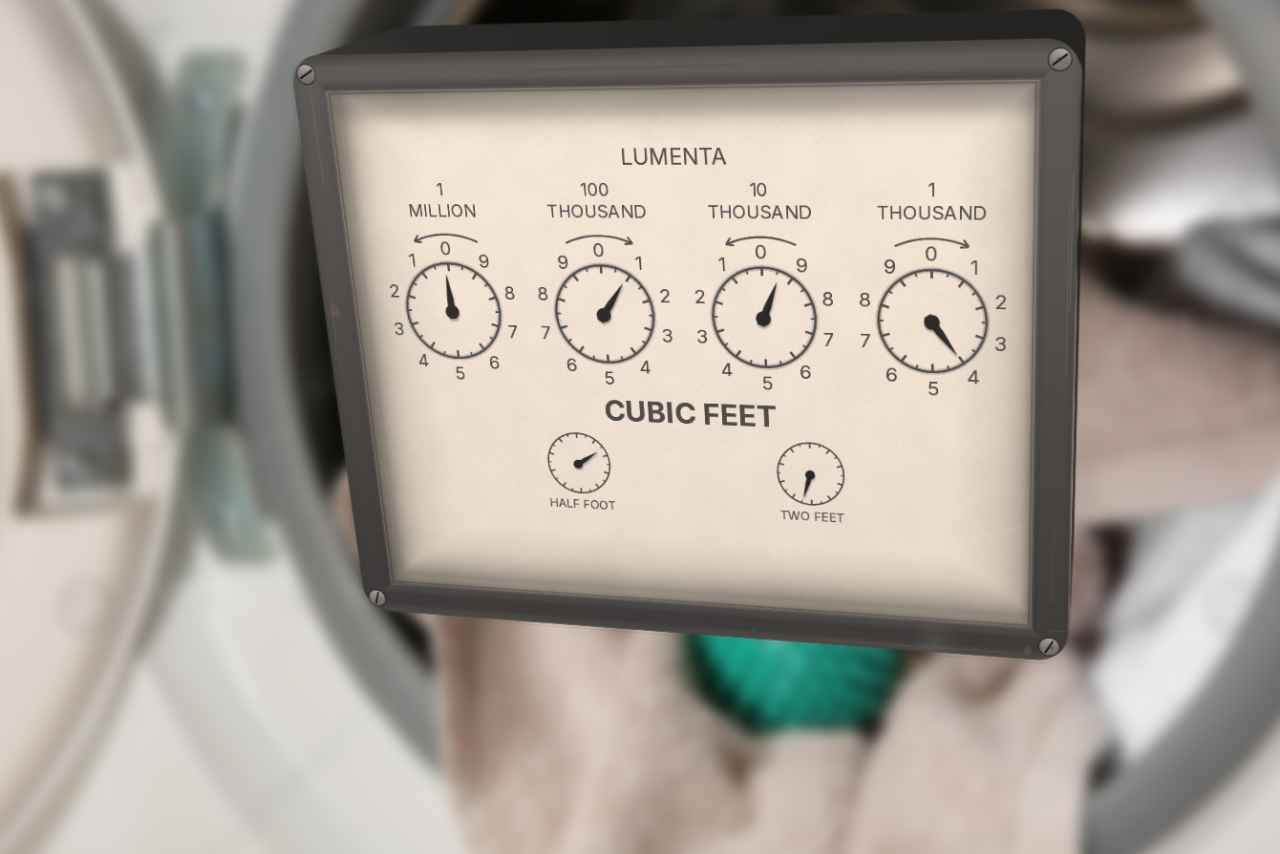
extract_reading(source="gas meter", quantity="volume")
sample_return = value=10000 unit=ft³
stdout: value=9400 unit=ft³
